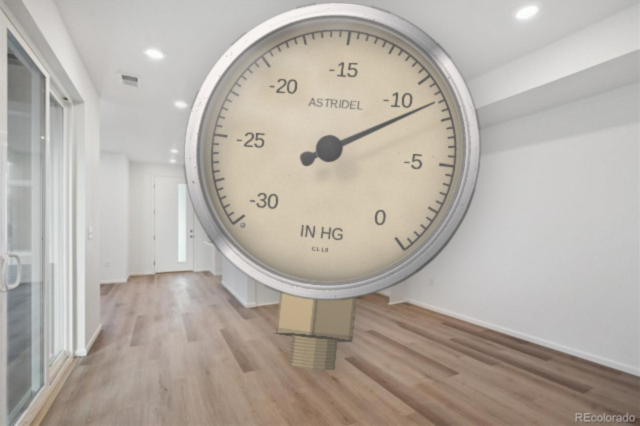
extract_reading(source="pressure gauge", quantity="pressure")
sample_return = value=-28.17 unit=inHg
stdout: value=-8.5 unit=inHg
